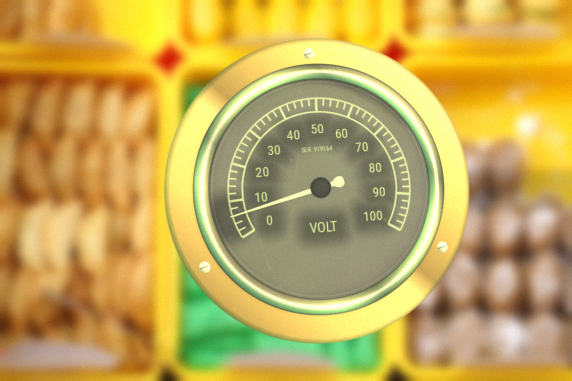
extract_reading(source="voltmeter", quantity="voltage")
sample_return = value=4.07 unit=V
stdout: value=6 unit=V
